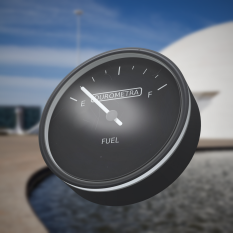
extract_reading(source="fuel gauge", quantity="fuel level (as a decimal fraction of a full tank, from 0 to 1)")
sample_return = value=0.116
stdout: value=0.125
